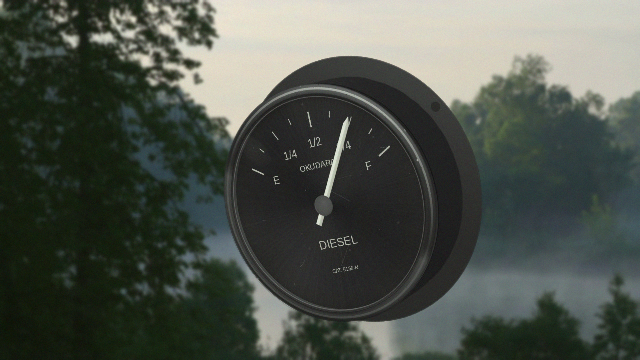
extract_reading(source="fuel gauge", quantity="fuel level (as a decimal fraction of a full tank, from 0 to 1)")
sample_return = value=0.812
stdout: value=0.75
